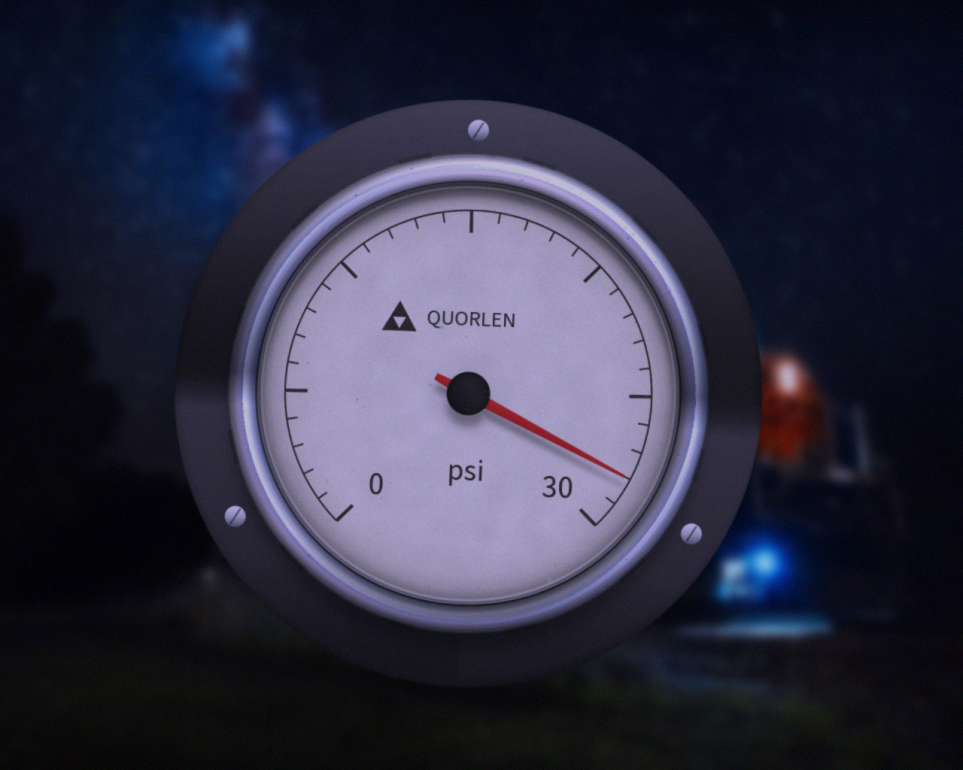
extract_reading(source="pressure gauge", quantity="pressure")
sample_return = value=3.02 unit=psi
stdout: value=28 unit=psi
